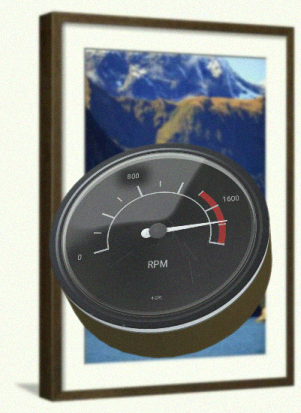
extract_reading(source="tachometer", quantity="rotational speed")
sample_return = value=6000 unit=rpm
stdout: value=1800 unit=rpm
